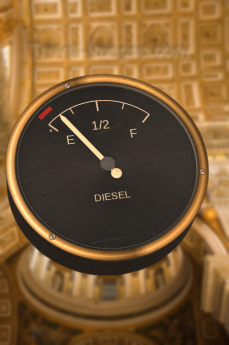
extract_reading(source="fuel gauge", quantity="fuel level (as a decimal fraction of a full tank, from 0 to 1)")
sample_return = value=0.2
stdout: value=0.125
